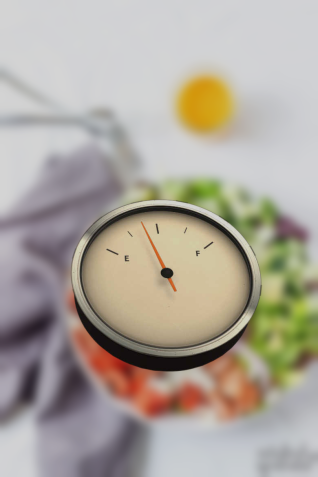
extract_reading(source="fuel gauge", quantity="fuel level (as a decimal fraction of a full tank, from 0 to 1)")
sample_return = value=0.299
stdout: value=0.375
